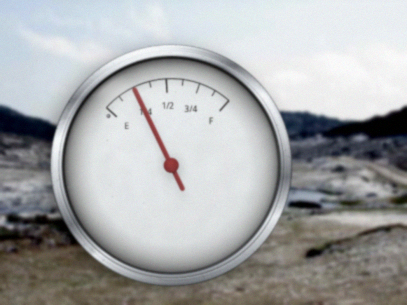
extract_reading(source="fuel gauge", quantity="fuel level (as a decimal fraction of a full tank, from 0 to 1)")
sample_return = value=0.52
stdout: value=0.25
